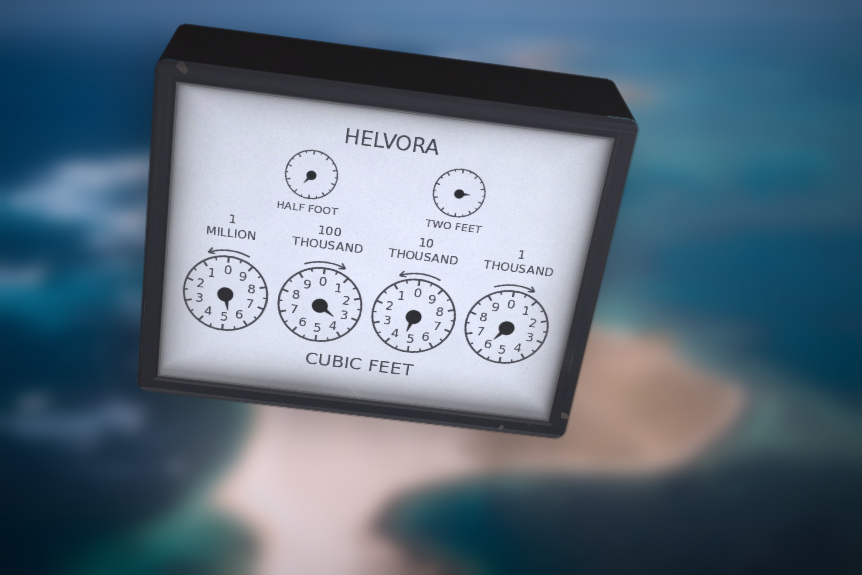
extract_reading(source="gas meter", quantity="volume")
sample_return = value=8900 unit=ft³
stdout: value=534600 unit=ft³
